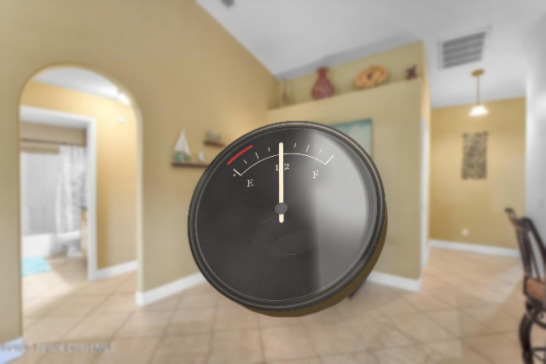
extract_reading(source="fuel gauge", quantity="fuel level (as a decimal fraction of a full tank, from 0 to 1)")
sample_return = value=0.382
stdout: value=0.5
